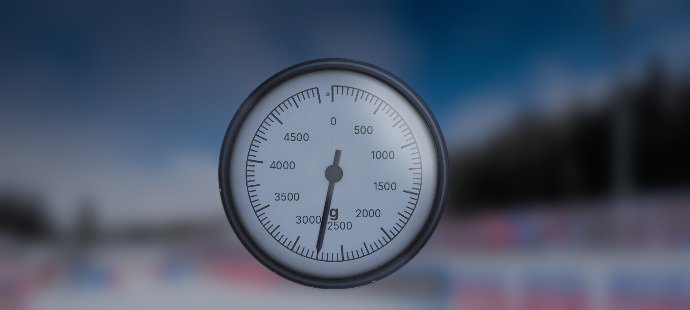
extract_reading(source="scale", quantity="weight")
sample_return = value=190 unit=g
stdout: value=2750 unit=g
